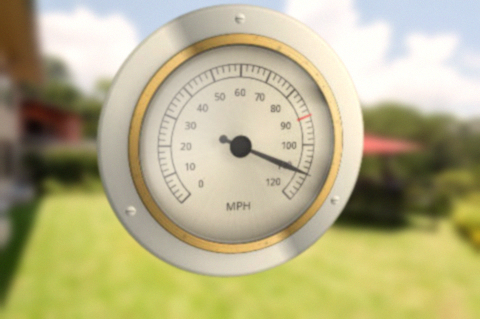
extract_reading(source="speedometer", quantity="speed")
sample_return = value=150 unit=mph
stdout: value=110 unit=mph
